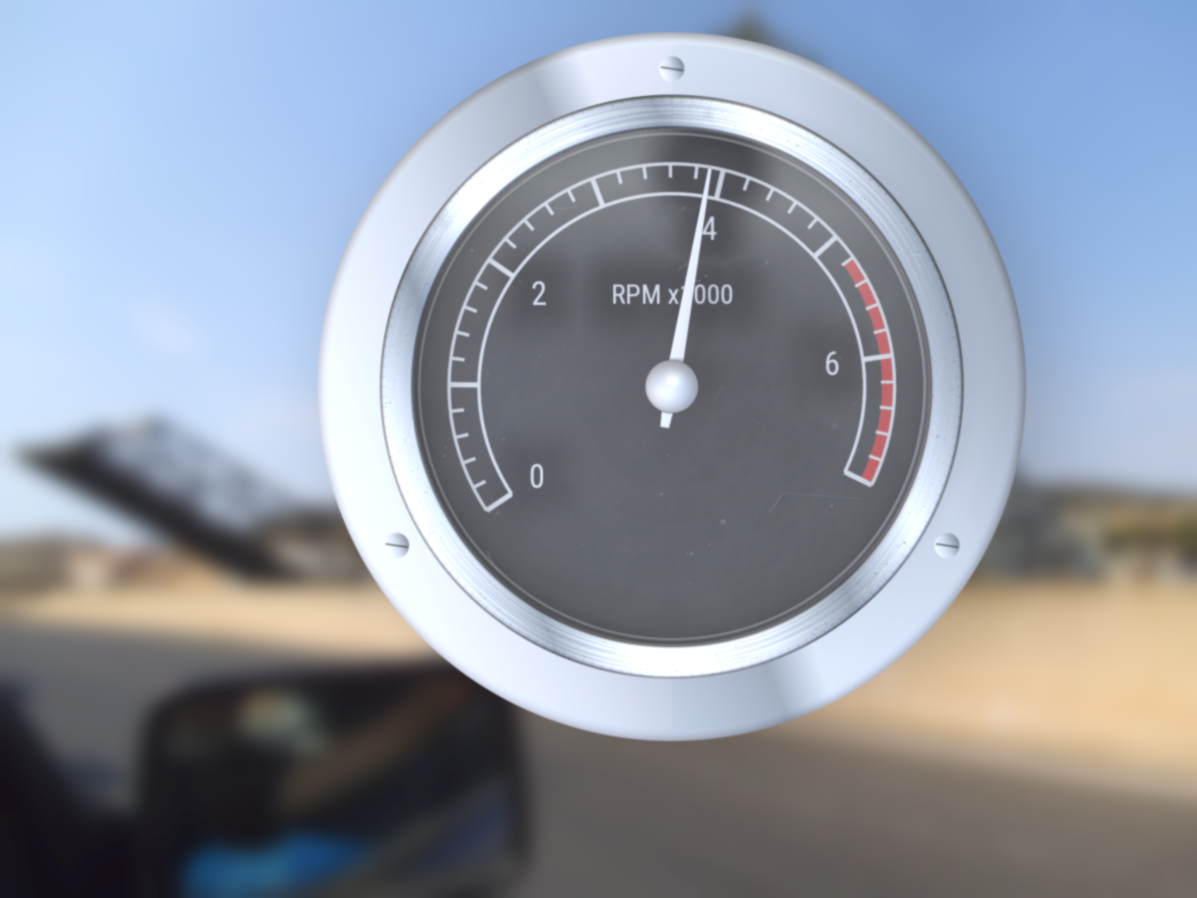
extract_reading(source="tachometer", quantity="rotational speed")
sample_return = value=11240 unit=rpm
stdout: value=3900 unit=rpm
